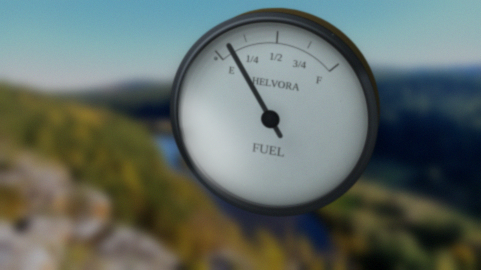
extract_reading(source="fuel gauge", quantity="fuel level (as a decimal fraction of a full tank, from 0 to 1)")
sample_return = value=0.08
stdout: value=0.125
